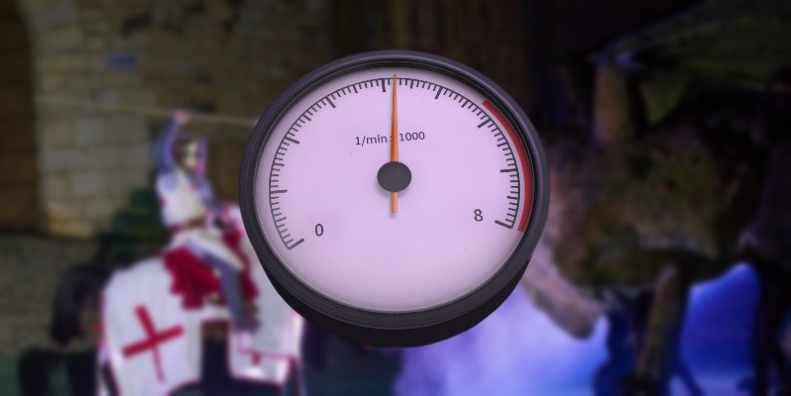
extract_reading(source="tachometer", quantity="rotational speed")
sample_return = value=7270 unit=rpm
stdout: value=4200 unit=rpm
